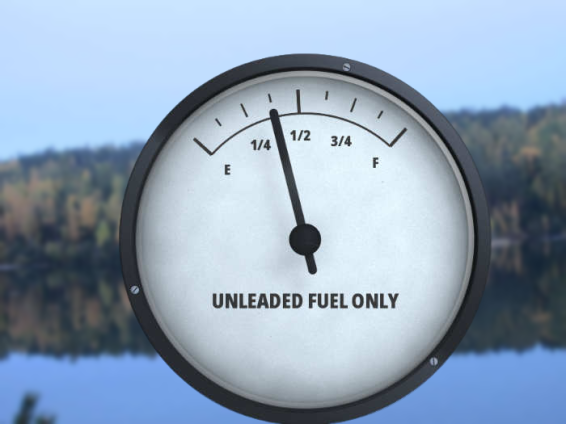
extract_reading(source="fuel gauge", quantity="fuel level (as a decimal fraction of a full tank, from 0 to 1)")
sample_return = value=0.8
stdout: value=0.375
